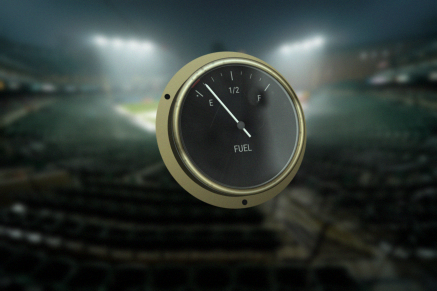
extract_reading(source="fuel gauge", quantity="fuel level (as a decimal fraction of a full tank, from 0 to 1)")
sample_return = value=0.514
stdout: value=0.125
